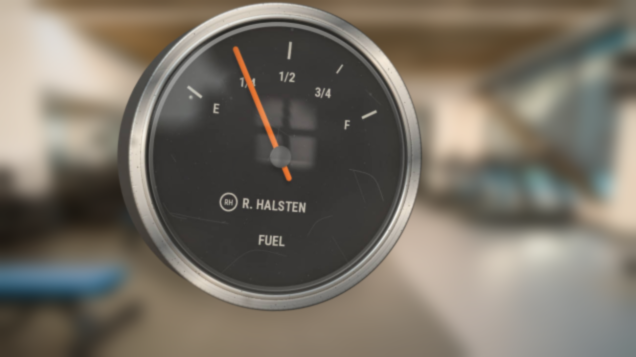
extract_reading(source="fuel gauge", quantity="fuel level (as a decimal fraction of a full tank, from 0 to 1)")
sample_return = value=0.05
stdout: value=0.25
